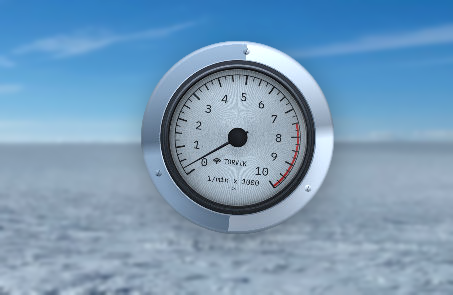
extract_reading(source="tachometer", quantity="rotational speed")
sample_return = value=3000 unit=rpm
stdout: value=250 unit=rpm
